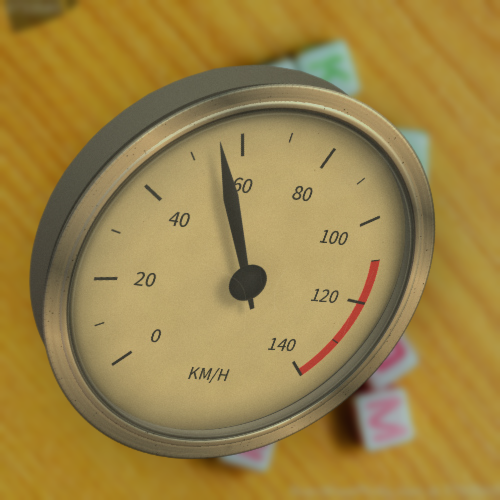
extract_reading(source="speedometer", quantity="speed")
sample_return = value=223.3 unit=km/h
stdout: value=55 unit=km/h
